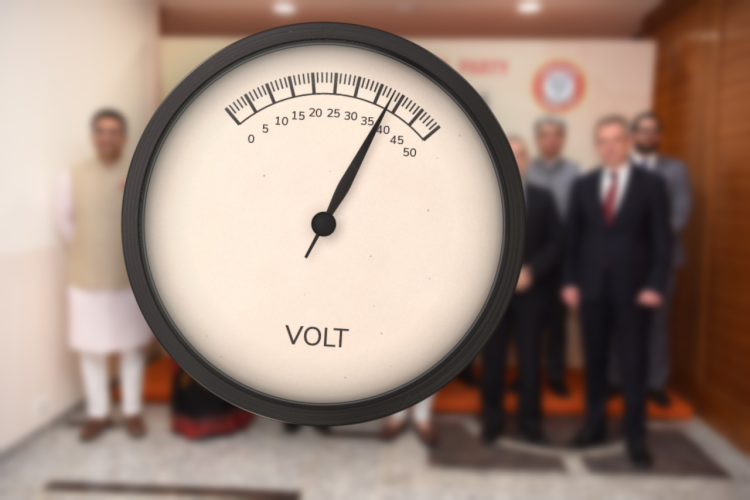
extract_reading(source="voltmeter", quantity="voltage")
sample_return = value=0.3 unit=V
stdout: value=38 unit=V
